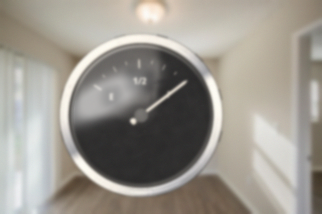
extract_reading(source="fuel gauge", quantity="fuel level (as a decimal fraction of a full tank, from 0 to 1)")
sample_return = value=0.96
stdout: value=1
